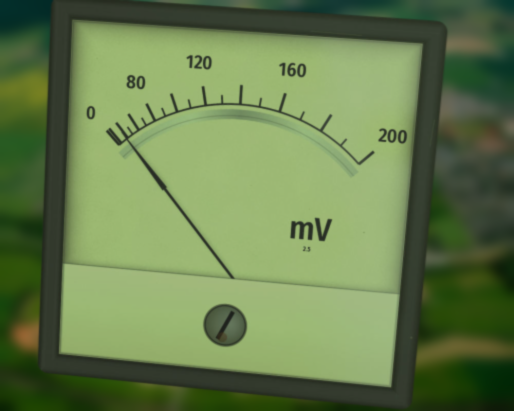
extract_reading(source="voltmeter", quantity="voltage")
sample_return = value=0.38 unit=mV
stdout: value=40 unit=mV
